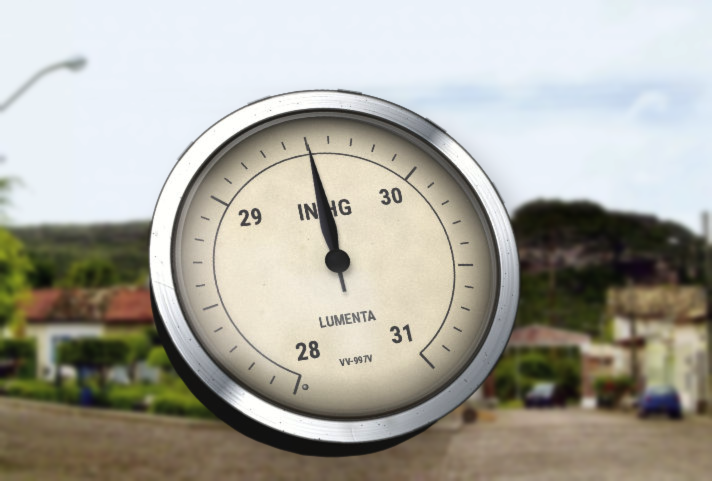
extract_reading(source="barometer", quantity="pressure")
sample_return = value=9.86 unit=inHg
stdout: value=29.5 unit=inHg
